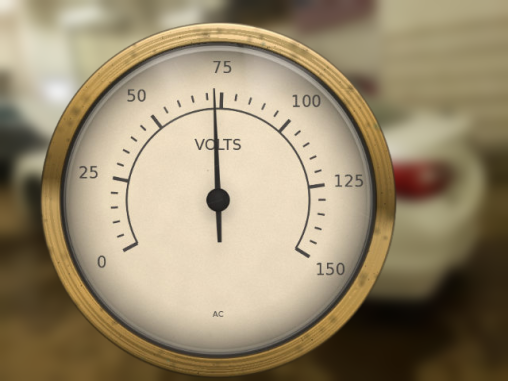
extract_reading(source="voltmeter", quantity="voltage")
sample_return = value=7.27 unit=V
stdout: value=72.5 unit=V
